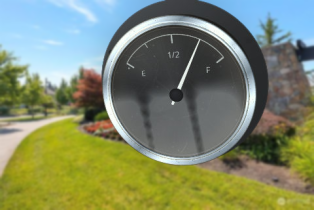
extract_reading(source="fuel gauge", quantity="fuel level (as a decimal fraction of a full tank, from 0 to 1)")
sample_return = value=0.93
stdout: value=0.75
